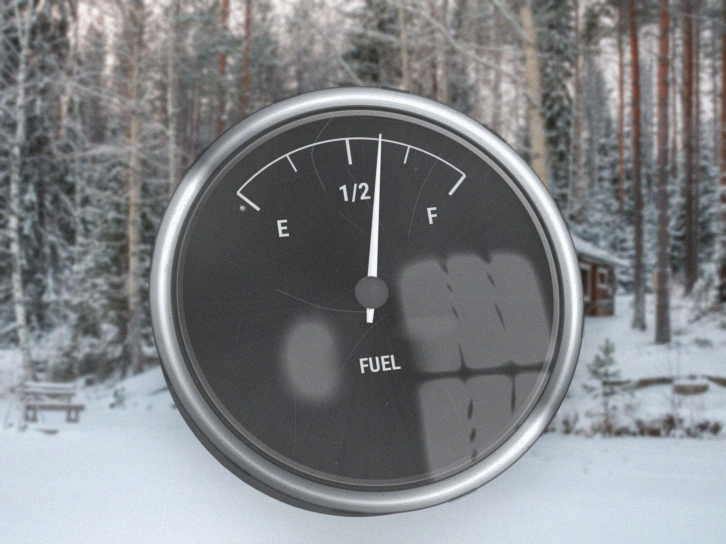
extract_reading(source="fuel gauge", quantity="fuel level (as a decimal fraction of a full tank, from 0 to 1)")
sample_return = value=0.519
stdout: value=0.625
